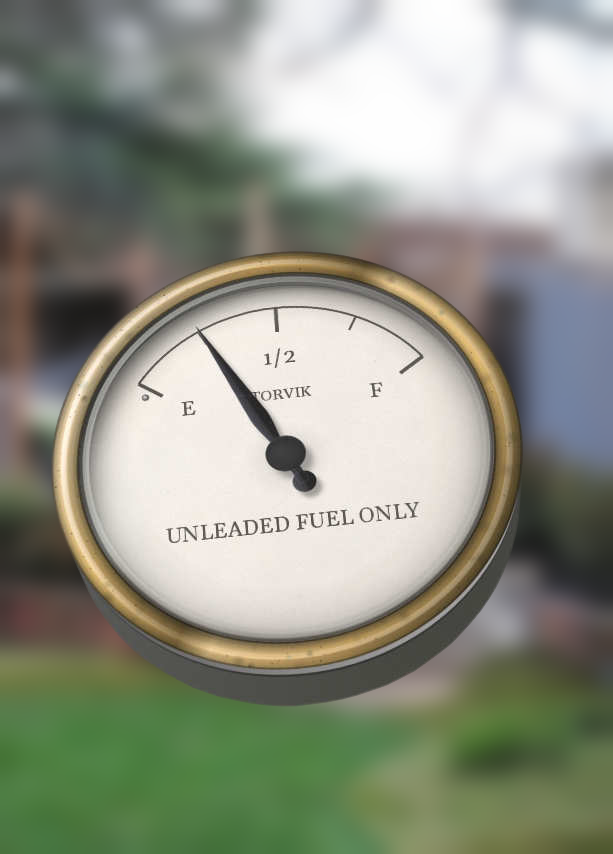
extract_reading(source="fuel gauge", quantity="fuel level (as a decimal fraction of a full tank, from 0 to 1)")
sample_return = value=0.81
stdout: value=0.25
